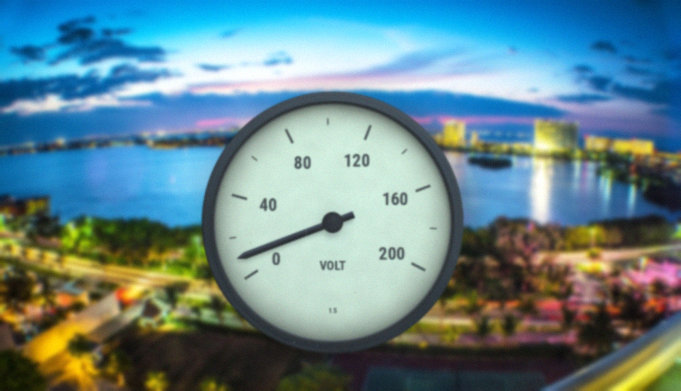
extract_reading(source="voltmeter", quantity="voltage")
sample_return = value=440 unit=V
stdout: value=10 unit=V
